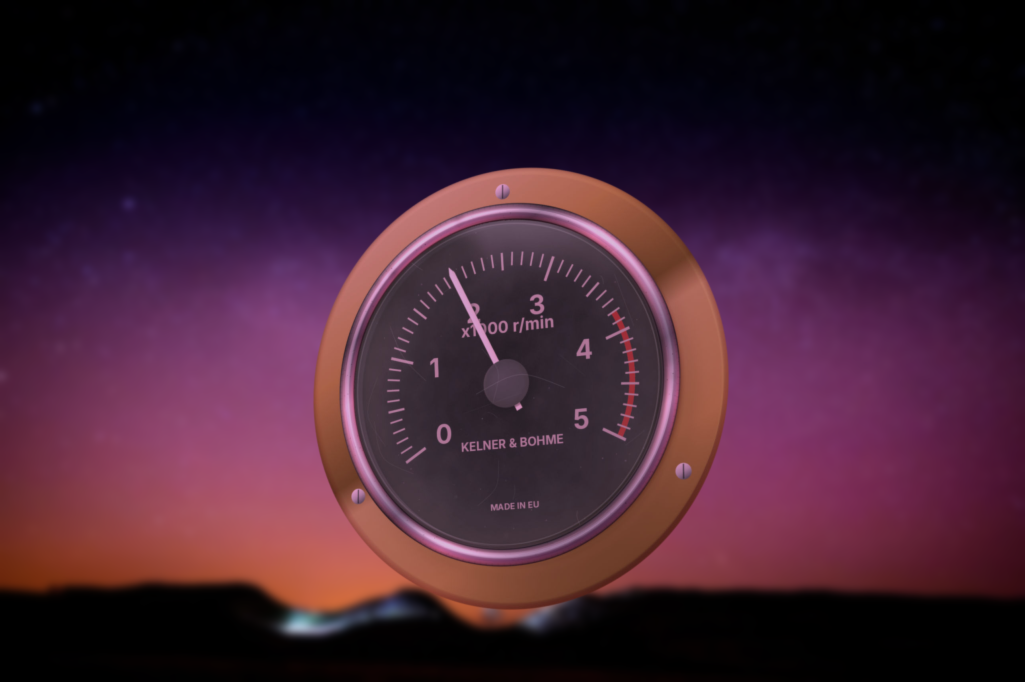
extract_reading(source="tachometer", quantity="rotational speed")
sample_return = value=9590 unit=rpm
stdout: value=2000 unit=rpm
